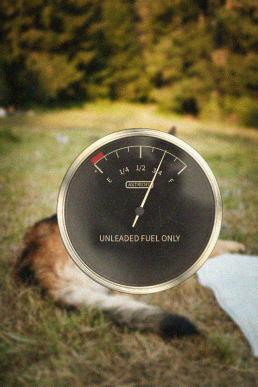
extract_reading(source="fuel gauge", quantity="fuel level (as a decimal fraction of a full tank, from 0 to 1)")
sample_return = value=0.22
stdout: value=0.75
